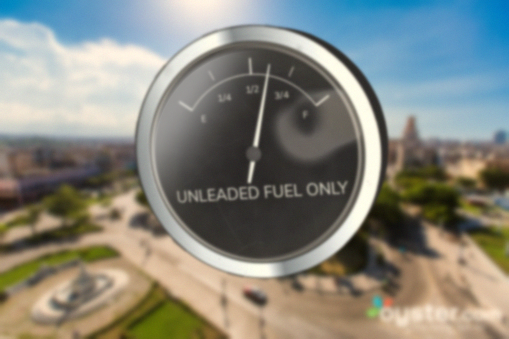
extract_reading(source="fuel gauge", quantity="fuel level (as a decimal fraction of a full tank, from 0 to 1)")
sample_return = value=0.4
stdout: value=0.625
